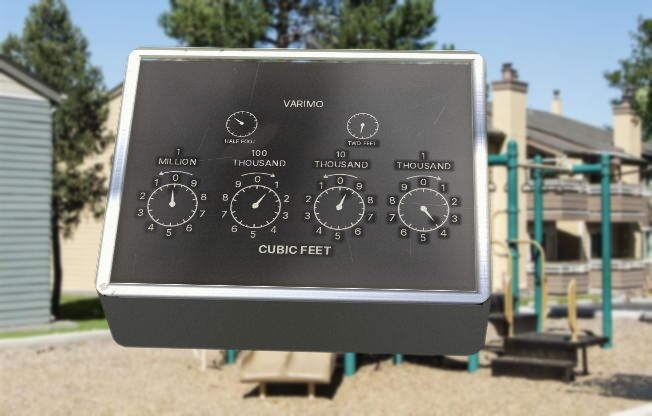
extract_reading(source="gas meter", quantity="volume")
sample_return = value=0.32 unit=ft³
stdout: value=9400 unit=ft³
